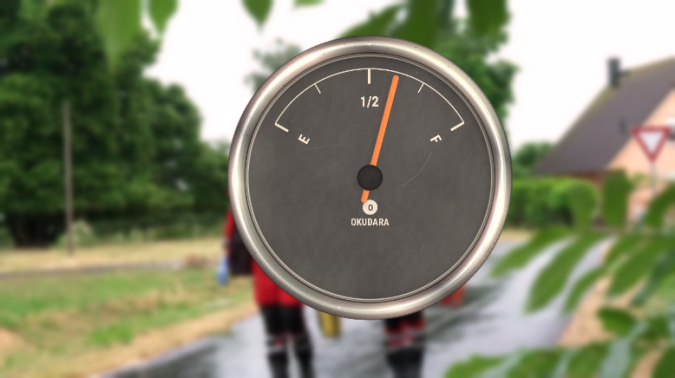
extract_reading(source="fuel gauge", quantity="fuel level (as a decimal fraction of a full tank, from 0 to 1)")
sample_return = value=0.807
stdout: value=0.625
